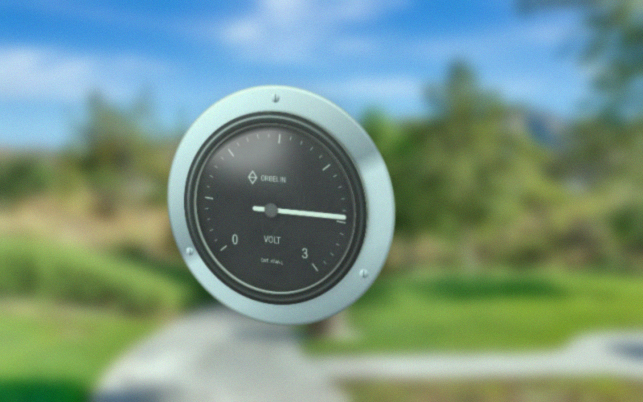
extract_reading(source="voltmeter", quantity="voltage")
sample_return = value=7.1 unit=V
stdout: value=2.45 unit=V
